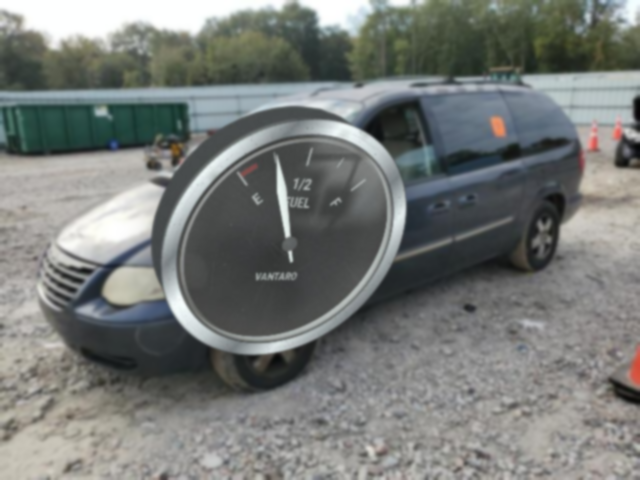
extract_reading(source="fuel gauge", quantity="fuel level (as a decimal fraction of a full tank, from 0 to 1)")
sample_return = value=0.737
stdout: value=0.25
